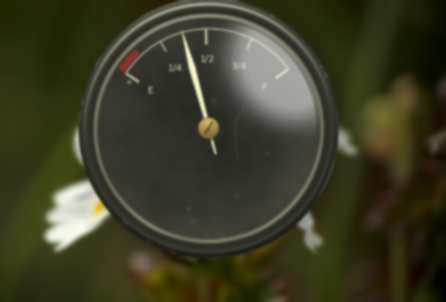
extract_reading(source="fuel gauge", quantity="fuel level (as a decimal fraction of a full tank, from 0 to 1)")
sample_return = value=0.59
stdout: value=0.375
